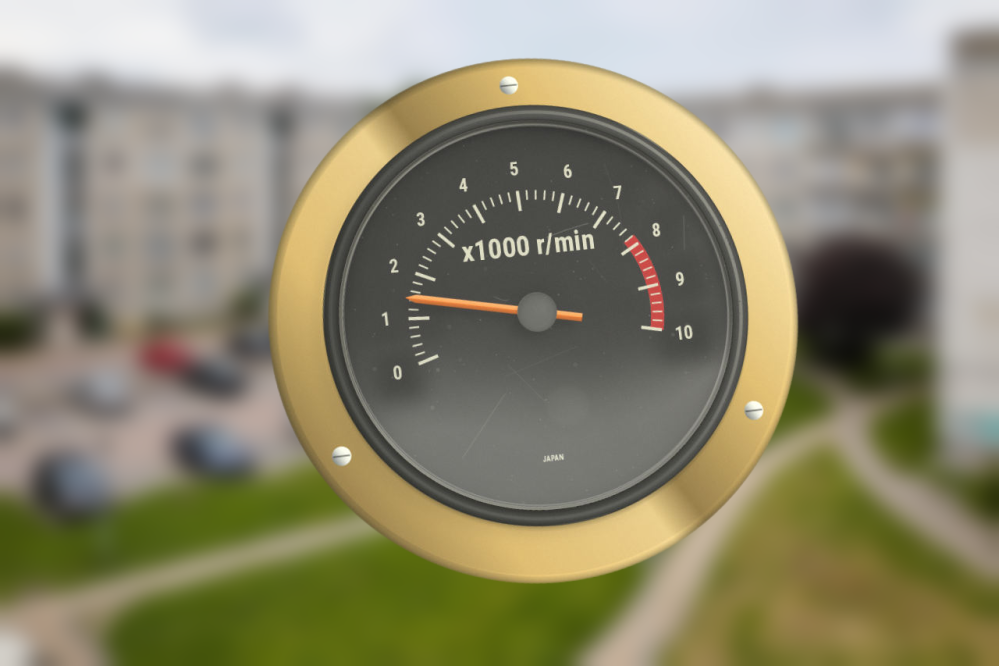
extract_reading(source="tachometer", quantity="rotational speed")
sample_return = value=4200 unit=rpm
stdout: value=1400 unit=rpm
